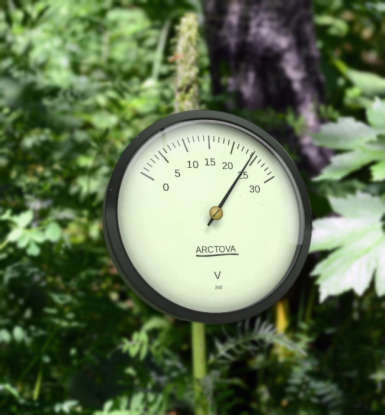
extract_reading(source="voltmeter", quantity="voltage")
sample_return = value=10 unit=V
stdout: value=24 unit=V
